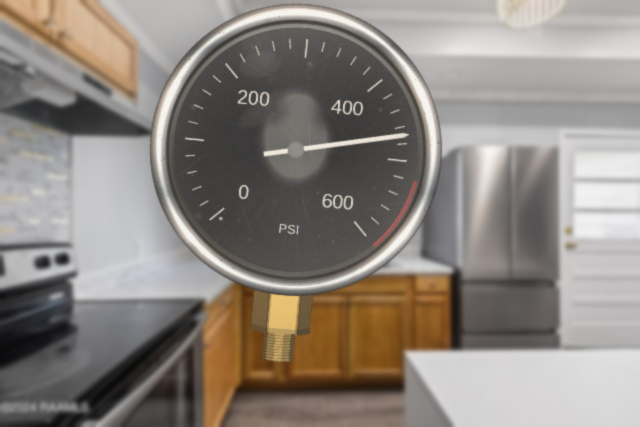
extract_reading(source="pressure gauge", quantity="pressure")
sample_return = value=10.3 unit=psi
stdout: value=470 unit=psi
